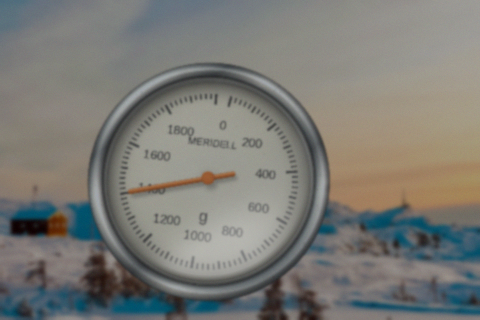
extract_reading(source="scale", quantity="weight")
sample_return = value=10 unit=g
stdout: value=1400 unit=g
